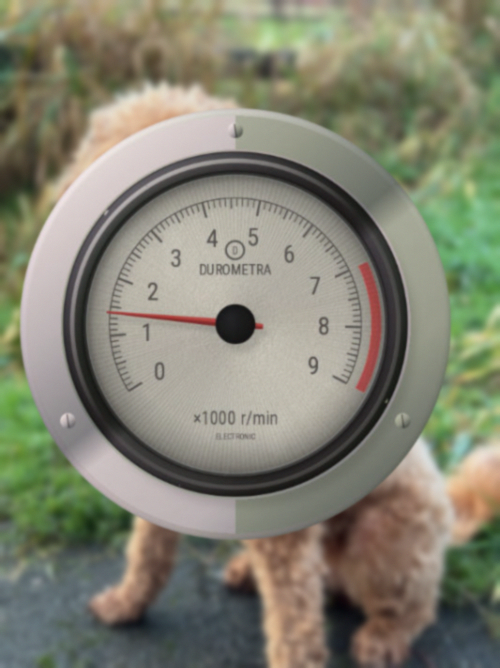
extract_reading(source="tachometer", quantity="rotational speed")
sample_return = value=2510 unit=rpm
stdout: value=1400 unit=rpm
